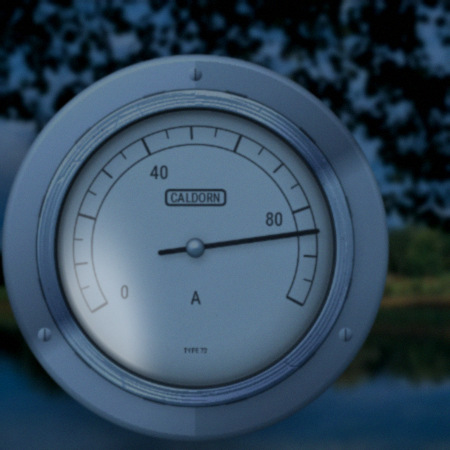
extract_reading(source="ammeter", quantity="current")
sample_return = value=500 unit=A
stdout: value=85 unit=A
